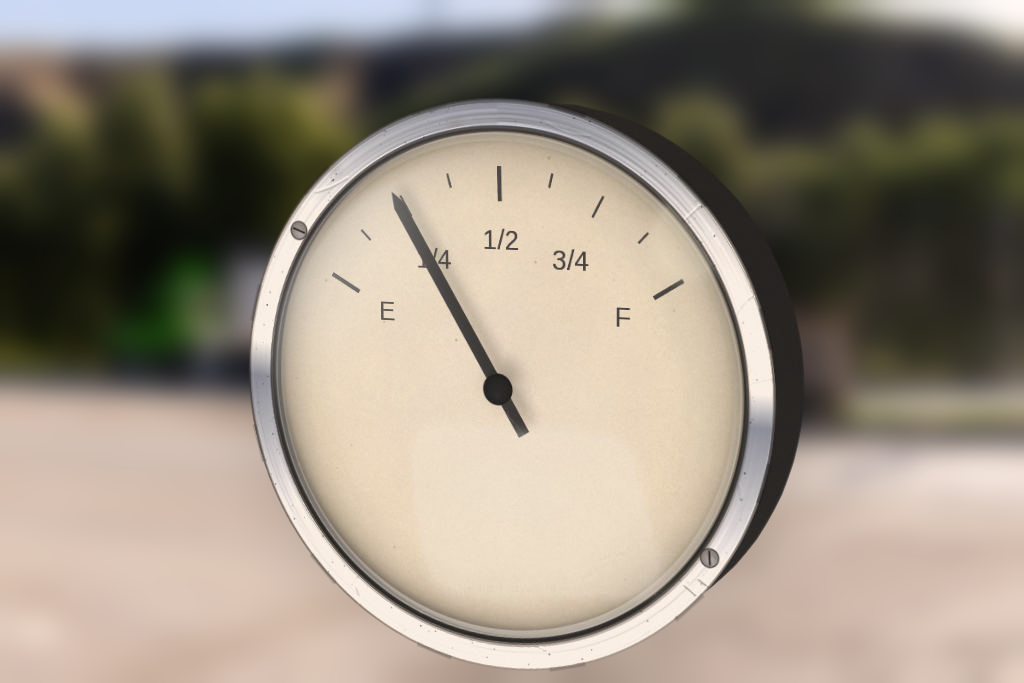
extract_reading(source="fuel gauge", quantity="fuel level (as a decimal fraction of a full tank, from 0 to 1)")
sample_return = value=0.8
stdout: value=0.25
